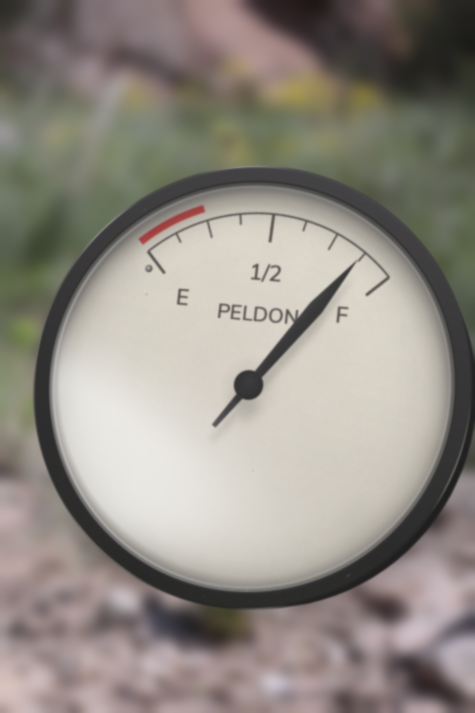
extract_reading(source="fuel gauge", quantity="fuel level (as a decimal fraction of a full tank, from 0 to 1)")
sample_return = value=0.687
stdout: value=0.875
